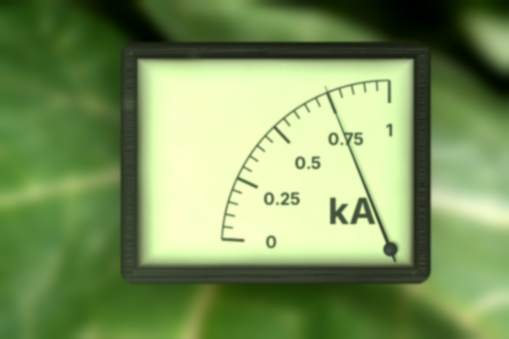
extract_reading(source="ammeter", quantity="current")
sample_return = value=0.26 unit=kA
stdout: value=0.75 unit=kA
